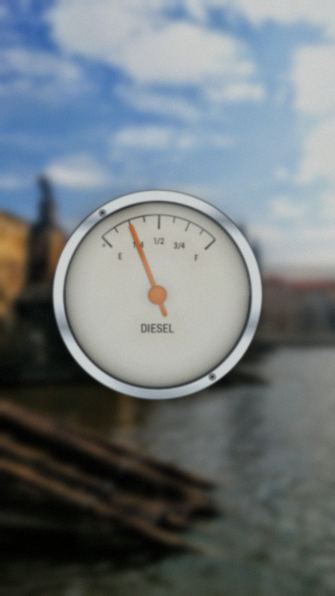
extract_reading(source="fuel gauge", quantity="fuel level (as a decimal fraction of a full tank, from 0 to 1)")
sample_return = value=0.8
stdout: value=0.25
